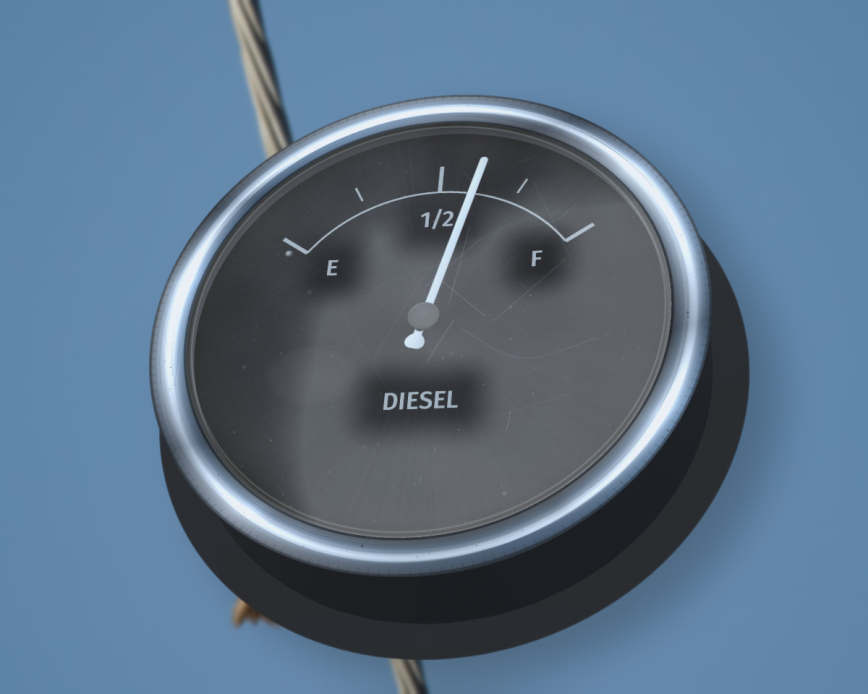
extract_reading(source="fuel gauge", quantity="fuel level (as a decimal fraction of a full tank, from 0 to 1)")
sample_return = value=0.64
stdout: value=0.625
